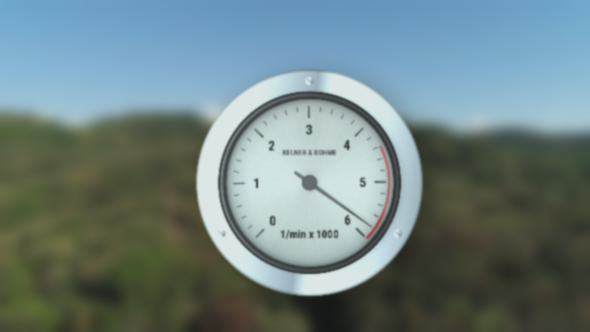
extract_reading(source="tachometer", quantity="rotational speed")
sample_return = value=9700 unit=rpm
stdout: value=5800 unit=rpm
